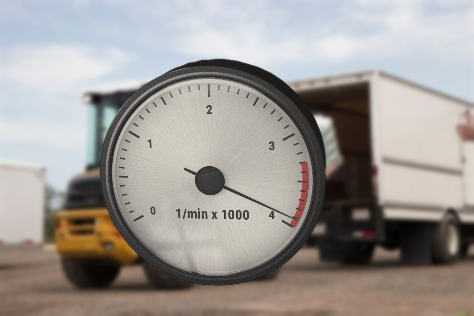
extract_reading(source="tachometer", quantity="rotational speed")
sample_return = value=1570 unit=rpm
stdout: value=3900 unit=rpm
